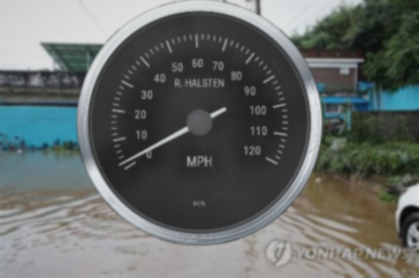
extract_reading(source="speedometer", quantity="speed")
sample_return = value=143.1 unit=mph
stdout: value=2 unit=mph
